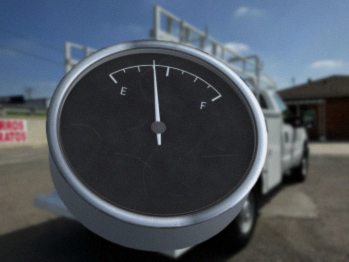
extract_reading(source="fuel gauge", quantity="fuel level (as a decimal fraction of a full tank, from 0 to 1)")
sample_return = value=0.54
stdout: value=0.375
